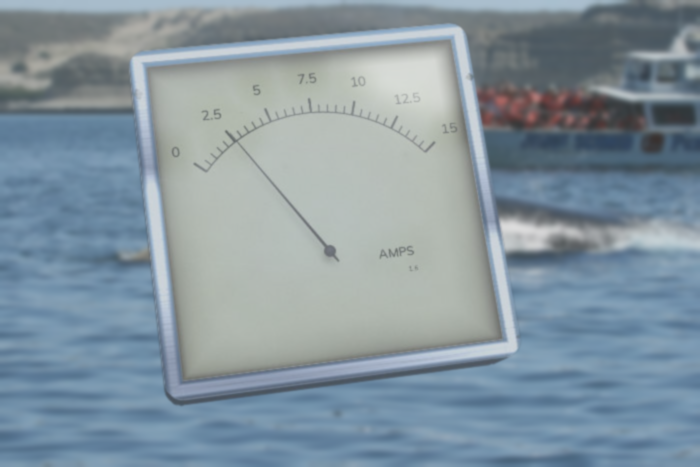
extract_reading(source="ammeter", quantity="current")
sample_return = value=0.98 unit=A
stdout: value=2.5 unit=A
